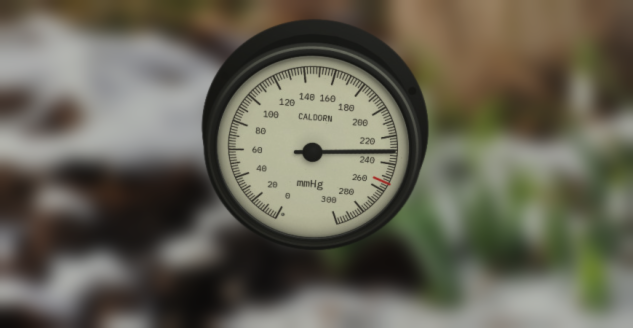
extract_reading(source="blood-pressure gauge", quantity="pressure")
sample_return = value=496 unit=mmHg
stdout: value=230 unit=mmHg
